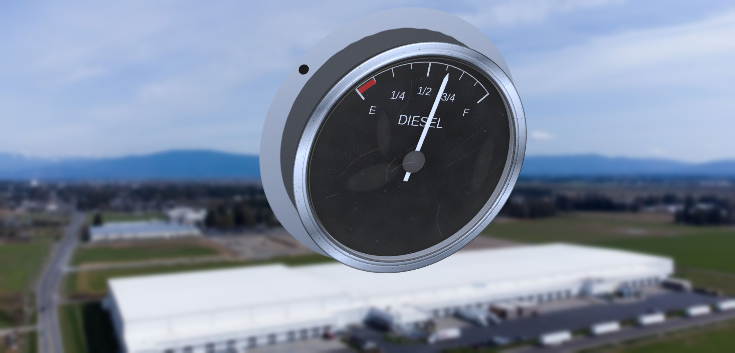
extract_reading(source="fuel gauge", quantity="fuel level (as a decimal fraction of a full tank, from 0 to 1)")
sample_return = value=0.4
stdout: value=0.625
